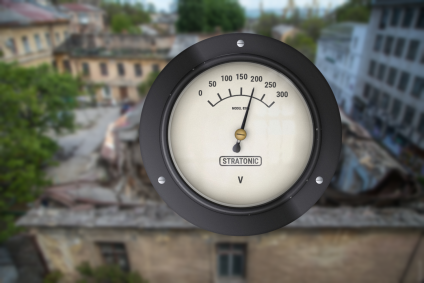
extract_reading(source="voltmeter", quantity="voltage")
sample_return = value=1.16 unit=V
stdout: value=200 unit=V
